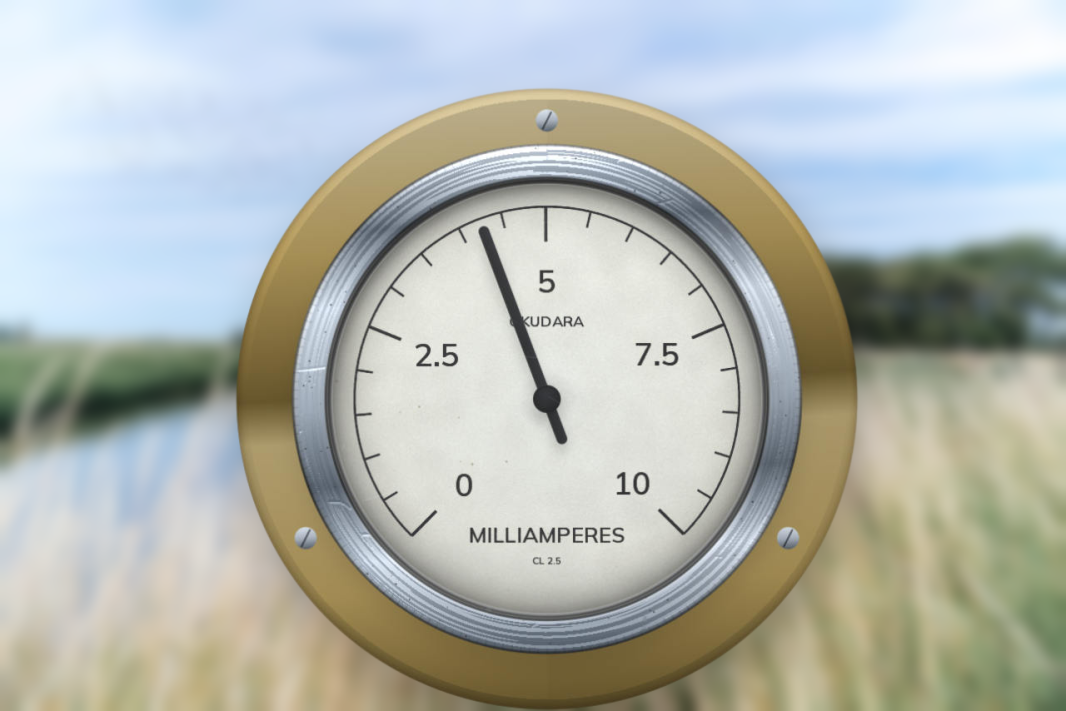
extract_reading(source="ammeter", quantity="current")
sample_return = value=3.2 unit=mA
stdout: value=4.25 unit=mA
